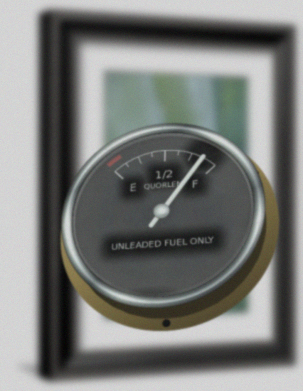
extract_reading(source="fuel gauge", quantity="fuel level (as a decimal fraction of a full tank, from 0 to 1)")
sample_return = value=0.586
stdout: value=0.875
